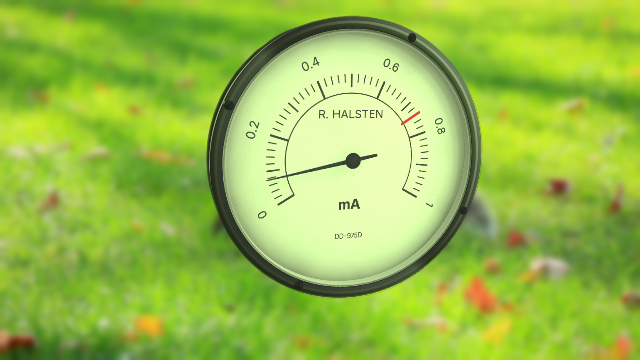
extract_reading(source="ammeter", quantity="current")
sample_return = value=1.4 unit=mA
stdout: value=0.08 unit=mA
